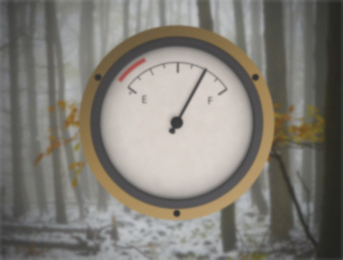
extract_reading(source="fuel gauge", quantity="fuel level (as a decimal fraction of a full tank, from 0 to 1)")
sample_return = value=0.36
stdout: value=0.75
